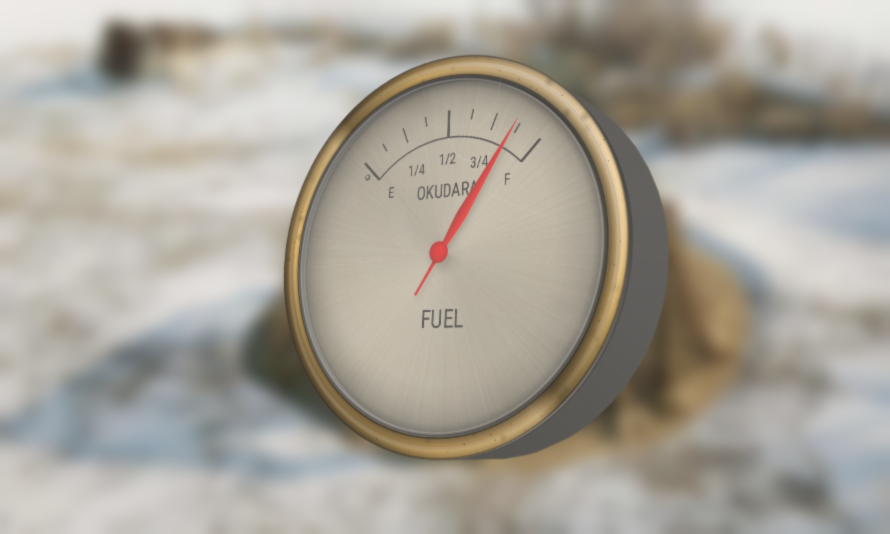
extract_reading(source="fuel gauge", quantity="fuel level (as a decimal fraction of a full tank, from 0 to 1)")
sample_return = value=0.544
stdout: value=0.875
